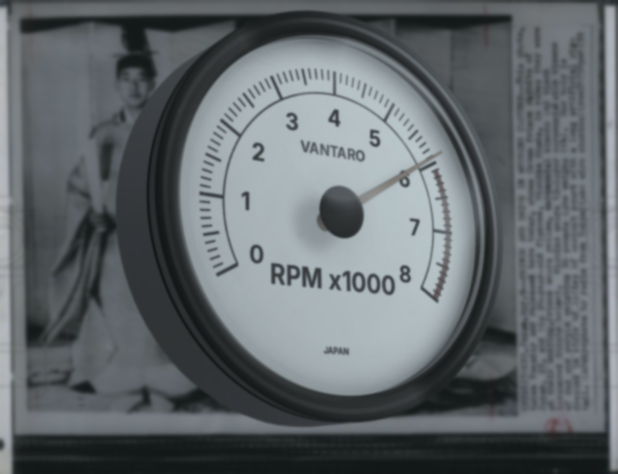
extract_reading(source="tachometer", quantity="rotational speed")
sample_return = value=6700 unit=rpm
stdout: value=5900 unit=rpm
